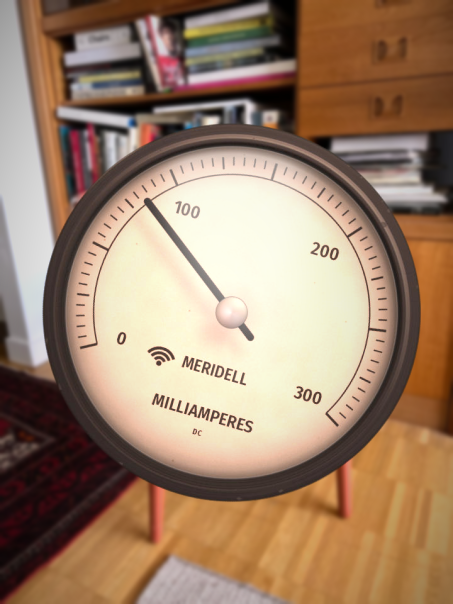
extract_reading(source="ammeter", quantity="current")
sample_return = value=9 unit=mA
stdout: value=82.5 unit=mA
